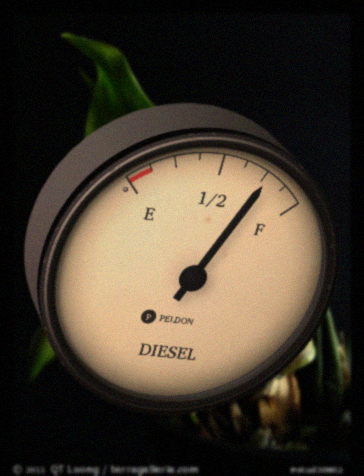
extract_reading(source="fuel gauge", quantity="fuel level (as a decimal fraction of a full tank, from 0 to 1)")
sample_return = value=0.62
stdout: value=0.75
